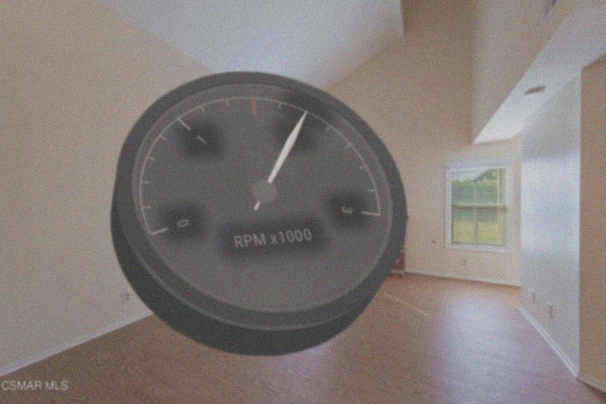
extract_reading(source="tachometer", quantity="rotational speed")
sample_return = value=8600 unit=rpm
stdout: value=2000 unit=rpm
